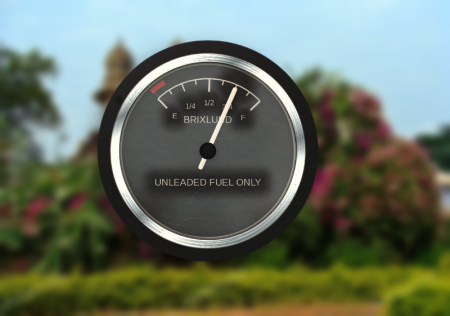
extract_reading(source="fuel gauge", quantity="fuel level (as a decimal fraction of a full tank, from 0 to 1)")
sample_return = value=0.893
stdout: value=0.75
